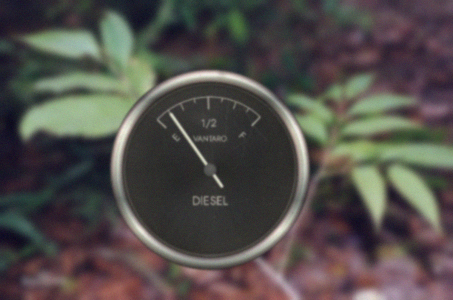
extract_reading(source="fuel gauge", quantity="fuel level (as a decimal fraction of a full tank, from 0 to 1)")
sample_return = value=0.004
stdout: value=0.125
